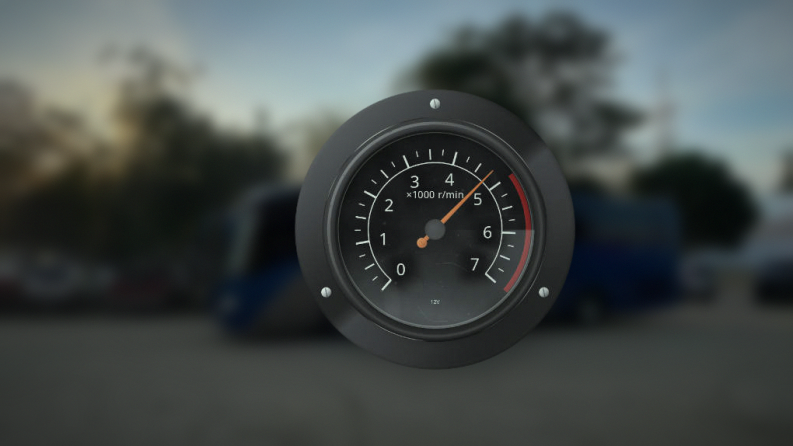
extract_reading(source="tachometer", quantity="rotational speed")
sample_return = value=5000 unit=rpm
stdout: value=4750 unit=rpm
